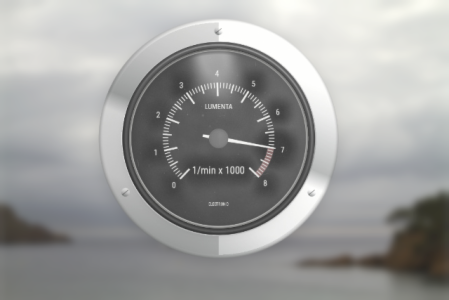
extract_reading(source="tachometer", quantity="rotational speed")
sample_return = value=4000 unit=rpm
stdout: value=7000 unit=rpm
